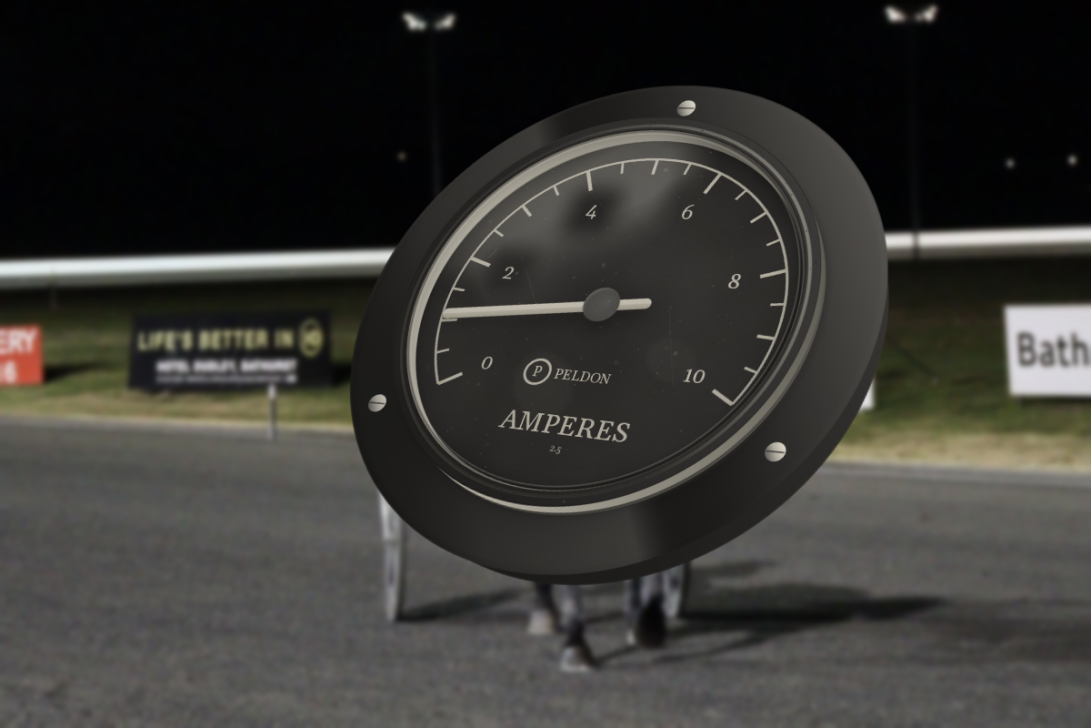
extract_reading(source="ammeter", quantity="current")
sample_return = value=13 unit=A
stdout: value=1 unit=A
